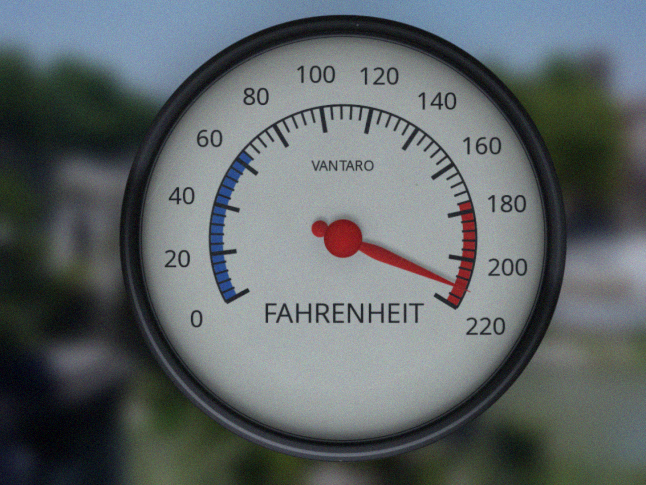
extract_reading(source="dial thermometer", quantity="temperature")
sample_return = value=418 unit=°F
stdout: value=212 unit=°F
